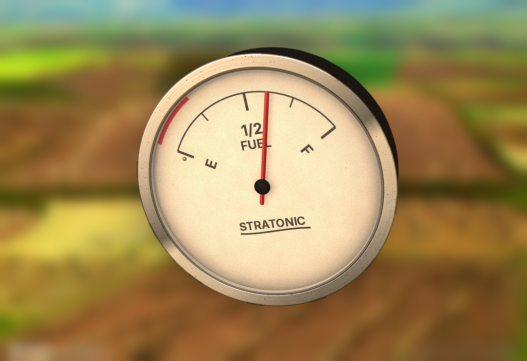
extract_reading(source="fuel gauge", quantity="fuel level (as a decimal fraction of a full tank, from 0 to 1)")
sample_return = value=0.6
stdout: value=0.625
